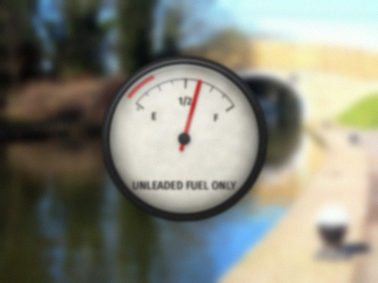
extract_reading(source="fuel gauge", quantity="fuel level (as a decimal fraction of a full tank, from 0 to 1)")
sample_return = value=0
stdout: value=0.625
